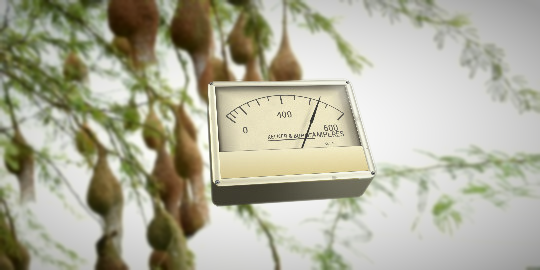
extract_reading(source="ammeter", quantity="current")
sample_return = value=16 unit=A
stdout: value=525 unit=A
